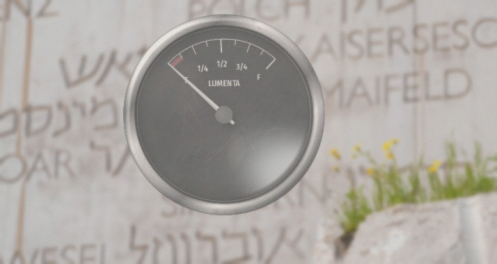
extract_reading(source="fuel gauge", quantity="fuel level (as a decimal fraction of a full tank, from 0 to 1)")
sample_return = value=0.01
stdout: value=0
